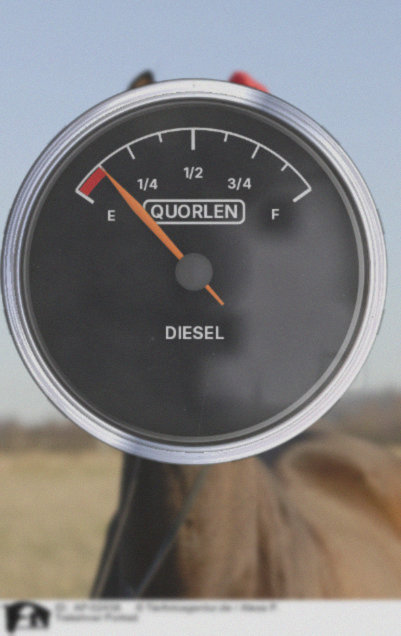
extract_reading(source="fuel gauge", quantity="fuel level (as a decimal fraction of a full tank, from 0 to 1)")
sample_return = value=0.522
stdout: value=0.125
